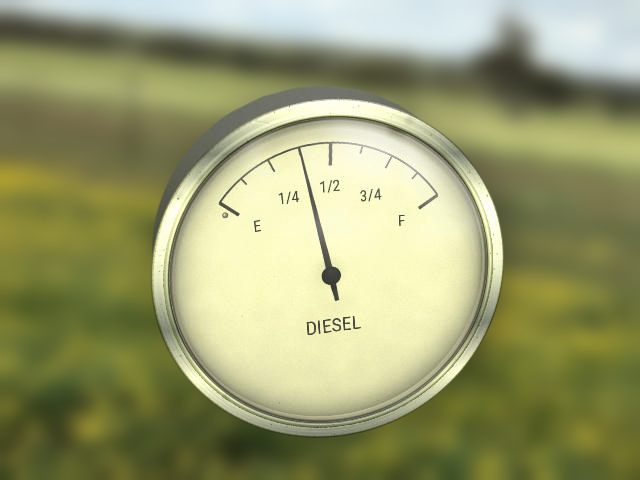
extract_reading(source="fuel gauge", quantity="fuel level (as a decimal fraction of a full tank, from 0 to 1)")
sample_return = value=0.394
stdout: value=0.375
